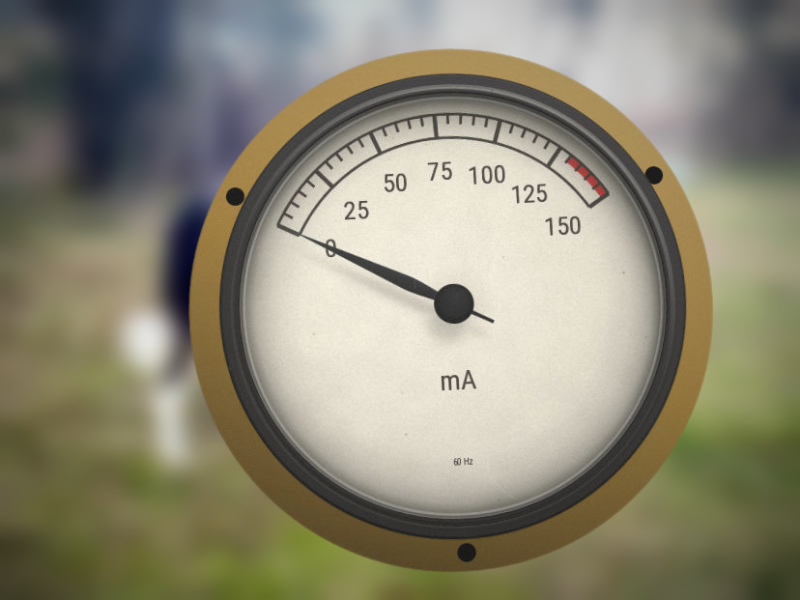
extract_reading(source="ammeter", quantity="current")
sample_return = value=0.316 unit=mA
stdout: value=0 unit=mA
